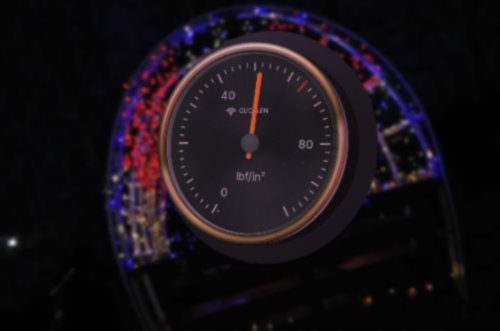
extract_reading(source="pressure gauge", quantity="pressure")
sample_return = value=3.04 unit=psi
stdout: value=52 unit=psi
